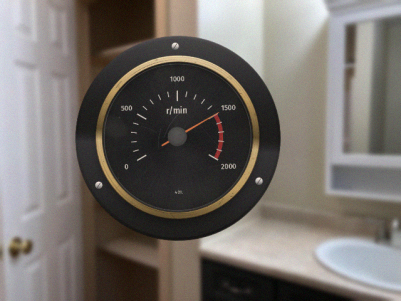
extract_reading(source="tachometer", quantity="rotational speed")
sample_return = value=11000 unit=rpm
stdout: value=1500 unit=rpm
